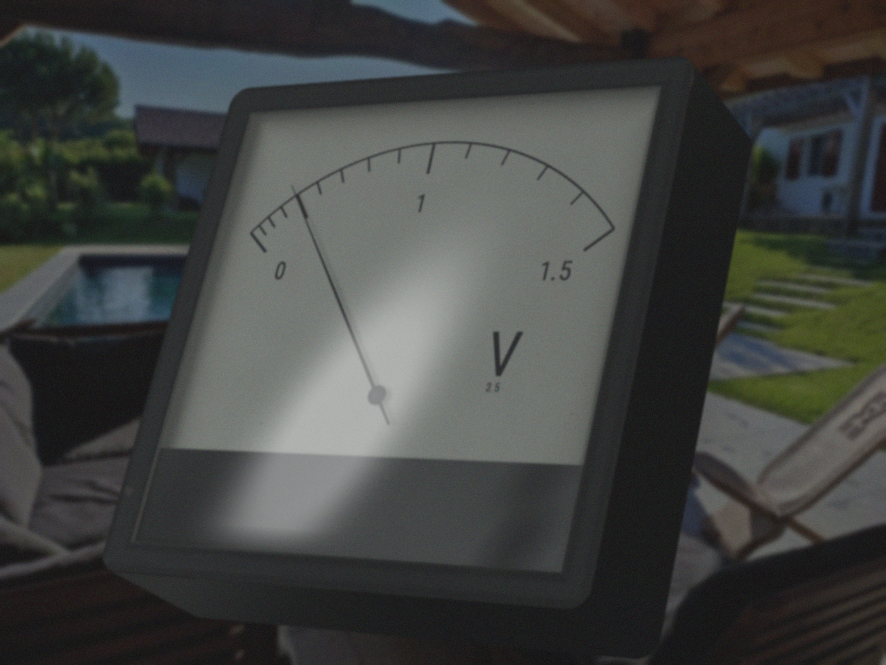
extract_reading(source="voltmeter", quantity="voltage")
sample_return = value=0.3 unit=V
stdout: value=0.5 unit=V
